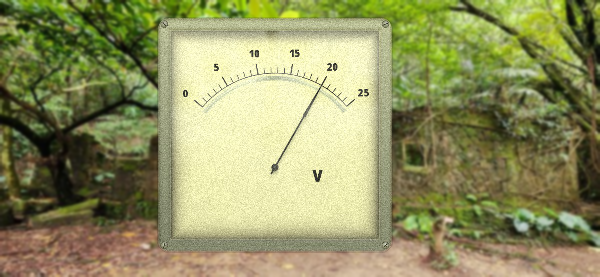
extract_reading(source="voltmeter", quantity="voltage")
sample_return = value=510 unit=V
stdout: value=20 unit=V
